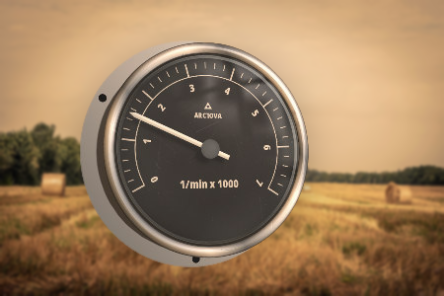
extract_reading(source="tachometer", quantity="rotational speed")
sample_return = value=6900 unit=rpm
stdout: value=1500 unit=rpm
